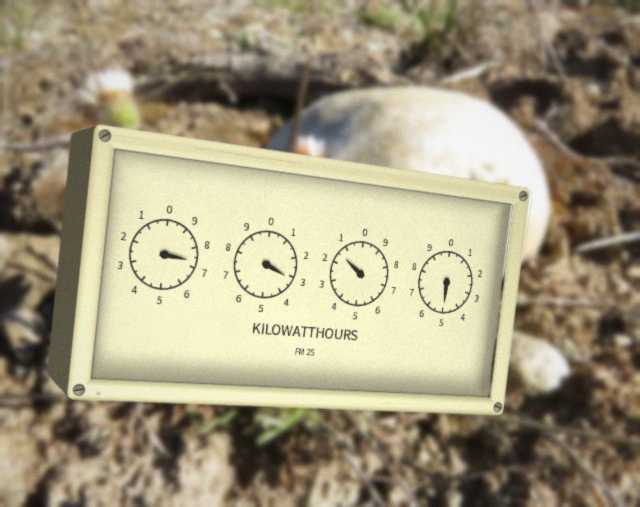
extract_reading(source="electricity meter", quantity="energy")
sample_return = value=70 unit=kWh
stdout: value=7315 unit=kWh
